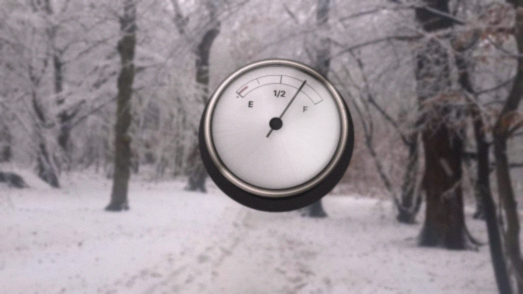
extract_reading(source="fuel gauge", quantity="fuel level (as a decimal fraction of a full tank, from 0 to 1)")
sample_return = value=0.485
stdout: value=0.75
